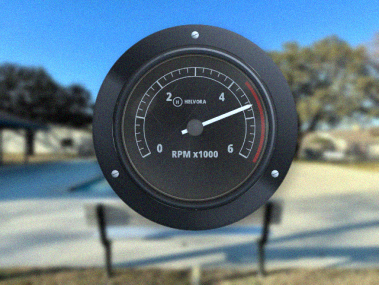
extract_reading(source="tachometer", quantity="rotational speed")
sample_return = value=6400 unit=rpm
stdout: value=4700 unit=rpm
